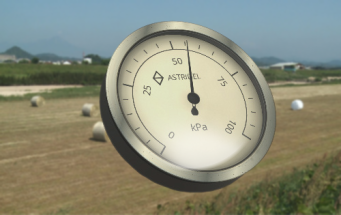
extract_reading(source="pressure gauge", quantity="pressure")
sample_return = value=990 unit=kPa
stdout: value=55 unit=kPa
